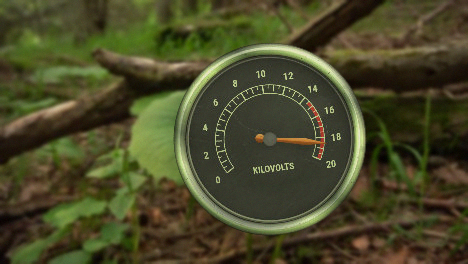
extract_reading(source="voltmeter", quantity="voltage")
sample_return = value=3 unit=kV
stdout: value=18.5 unit=kV
